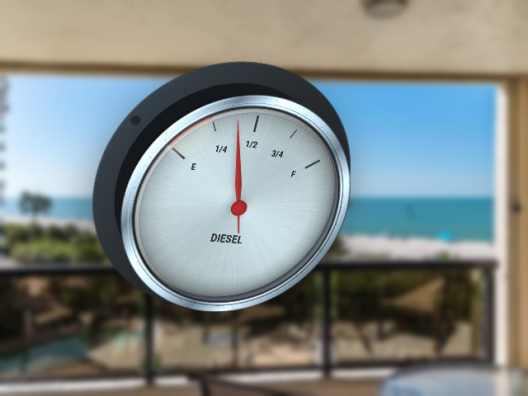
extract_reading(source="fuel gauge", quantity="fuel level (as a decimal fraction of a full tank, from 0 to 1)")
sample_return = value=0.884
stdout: value=0.375
